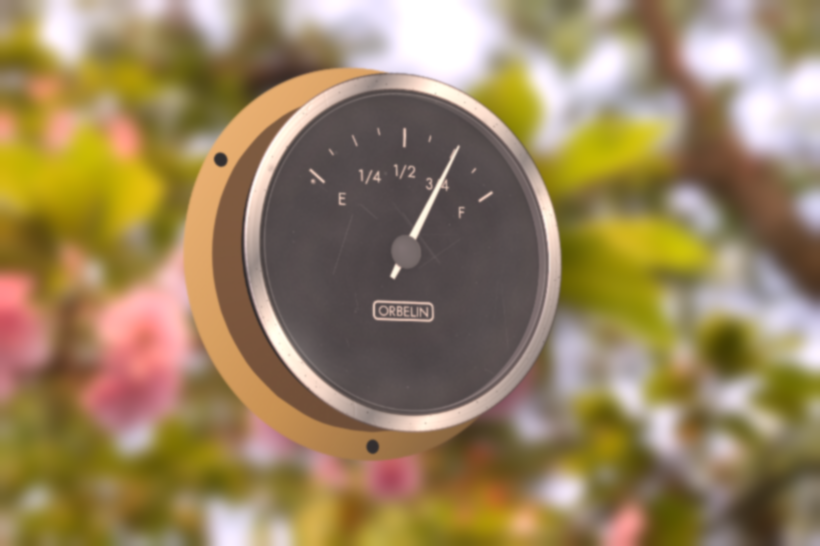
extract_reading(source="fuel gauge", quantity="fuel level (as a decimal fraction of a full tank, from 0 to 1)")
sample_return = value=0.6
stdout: value=0.75
